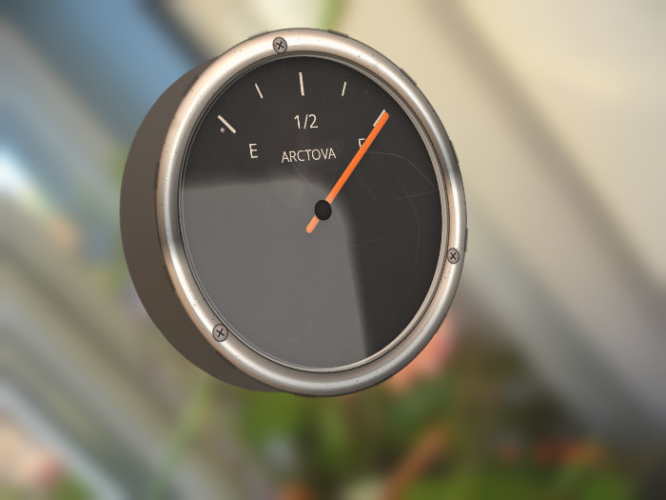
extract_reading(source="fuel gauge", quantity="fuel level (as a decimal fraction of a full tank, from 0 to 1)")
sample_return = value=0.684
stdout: value=1
